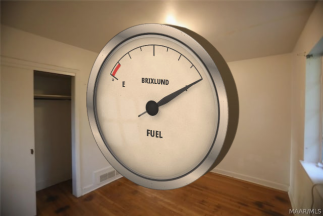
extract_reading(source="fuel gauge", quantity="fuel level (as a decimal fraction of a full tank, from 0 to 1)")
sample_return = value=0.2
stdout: value=1
